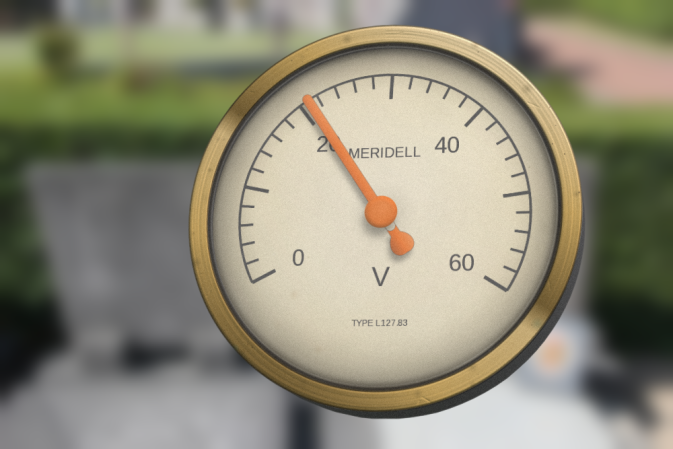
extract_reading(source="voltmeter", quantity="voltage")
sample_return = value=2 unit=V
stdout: value=21 unit=V
